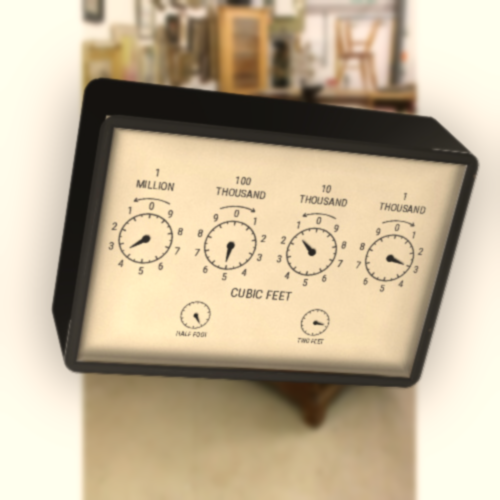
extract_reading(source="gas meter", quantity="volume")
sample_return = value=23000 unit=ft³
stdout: value=351300 unit=ft³
